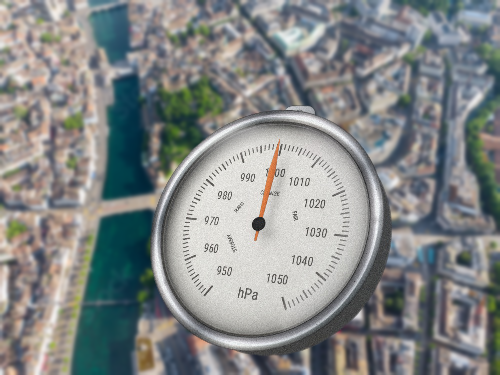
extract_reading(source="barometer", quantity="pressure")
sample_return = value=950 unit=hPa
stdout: value=1000 unit=hPa
